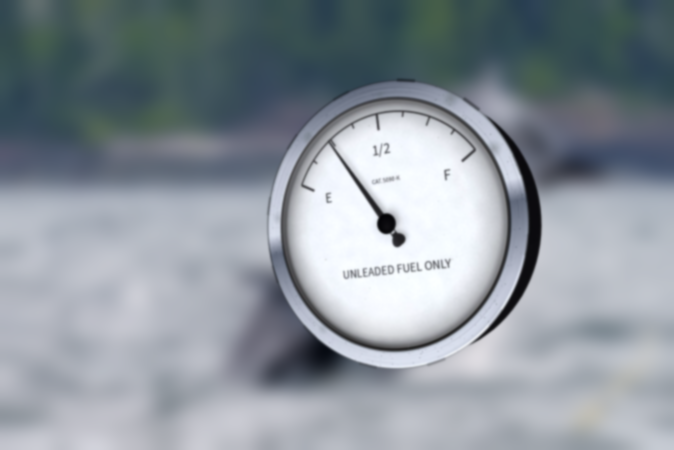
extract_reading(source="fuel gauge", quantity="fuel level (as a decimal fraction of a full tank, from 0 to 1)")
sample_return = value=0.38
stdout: value=0.25
